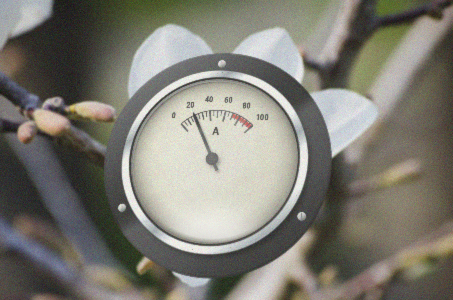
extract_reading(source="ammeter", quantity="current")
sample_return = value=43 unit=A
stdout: value=20 unit=A
